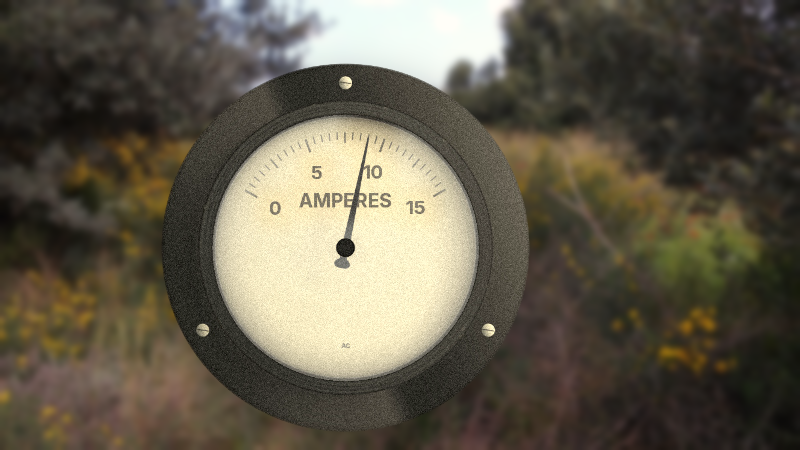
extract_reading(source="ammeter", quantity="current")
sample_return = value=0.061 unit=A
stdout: value=9 unit=A
